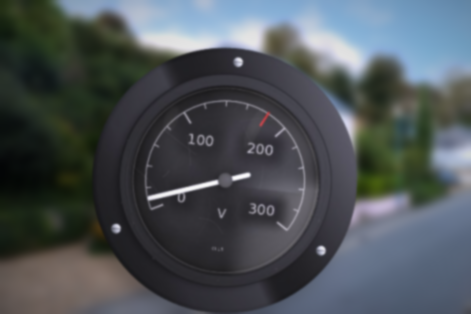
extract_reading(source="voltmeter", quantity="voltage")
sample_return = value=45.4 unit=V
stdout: value=10 unit=V
